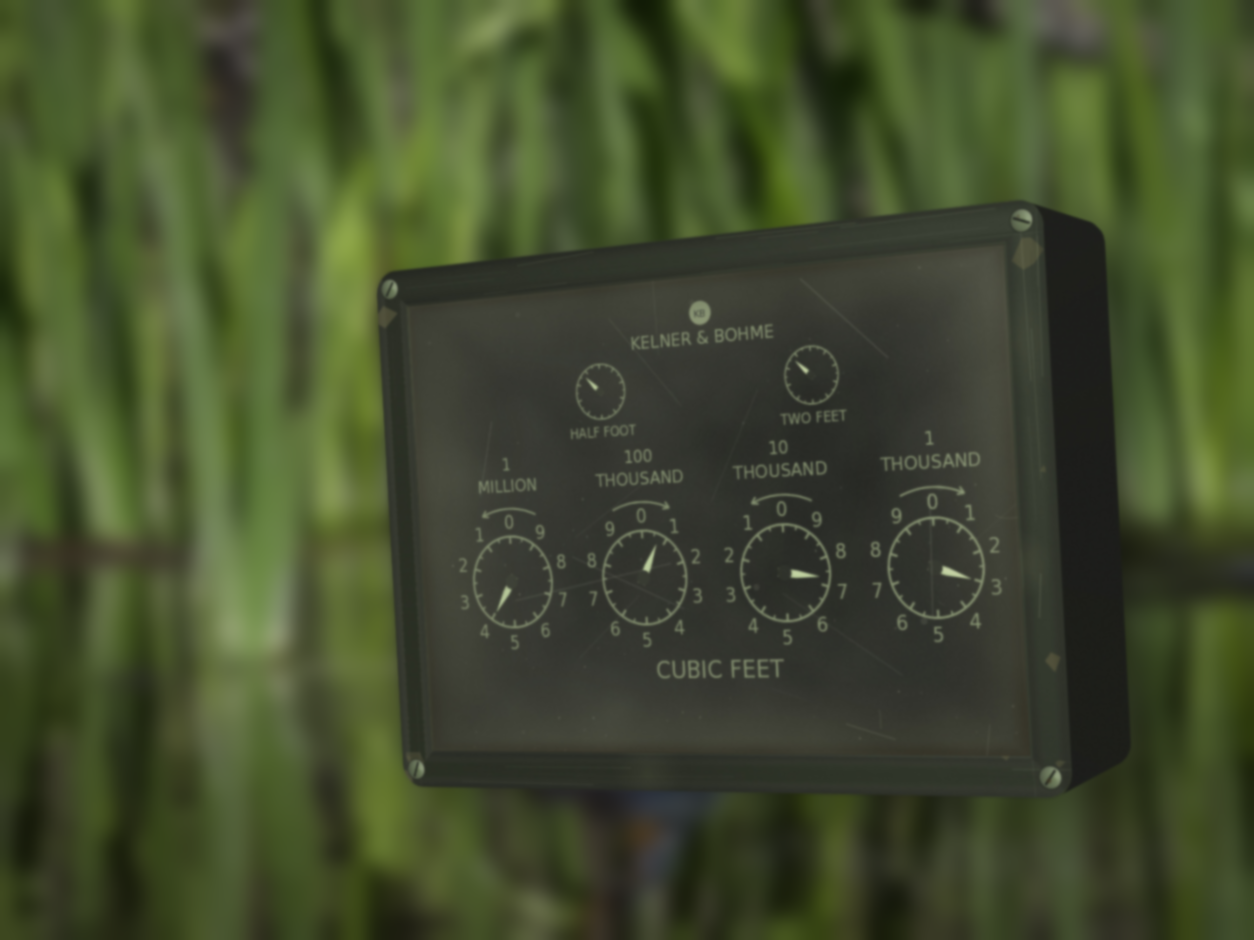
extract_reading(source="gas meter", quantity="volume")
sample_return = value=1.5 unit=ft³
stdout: value=407300 unit=ft³
